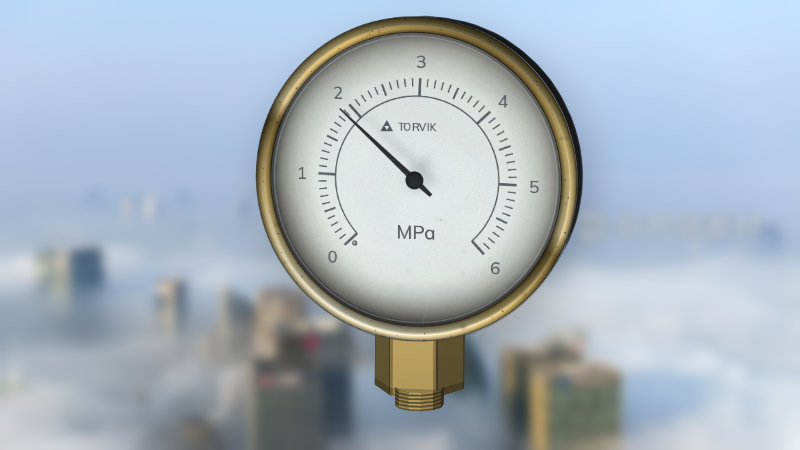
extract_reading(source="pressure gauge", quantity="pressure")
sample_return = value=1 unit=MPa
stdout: value=1.9 unit=MPa
